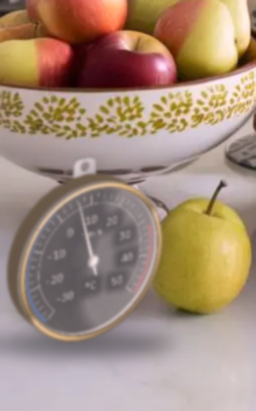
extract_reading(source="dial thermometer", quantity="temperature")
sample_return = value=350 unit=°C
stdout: value=6 unit=°C
